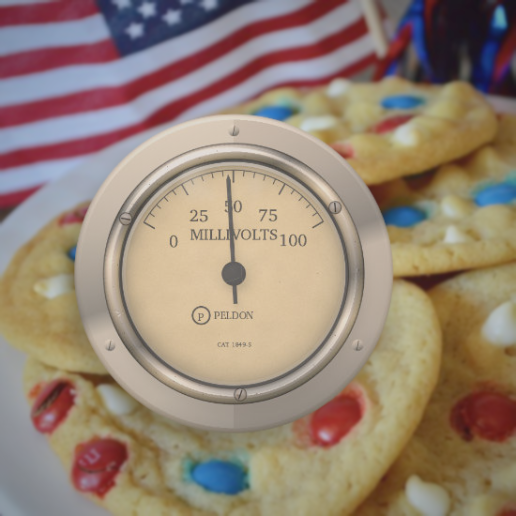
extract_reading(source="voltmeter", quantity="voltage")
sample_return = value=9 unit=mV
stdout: value=47.5 unit=mV
